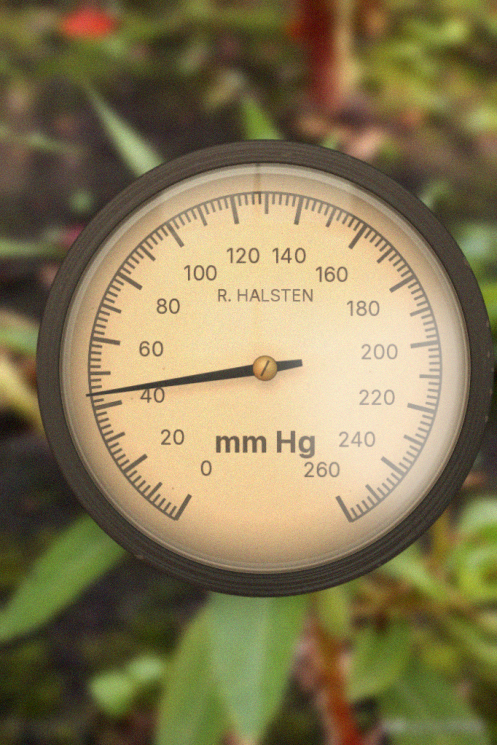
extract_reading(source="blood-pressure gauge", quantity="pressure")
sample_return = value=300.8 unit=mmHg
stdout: value=44 unit=mmHg
